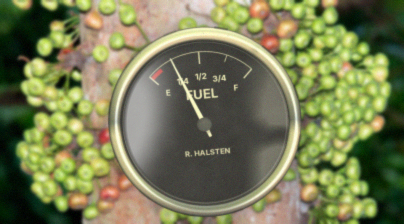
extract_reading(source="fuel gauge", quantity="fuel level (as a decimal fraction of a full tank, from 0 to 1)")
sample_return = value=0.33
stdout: value=0.25
